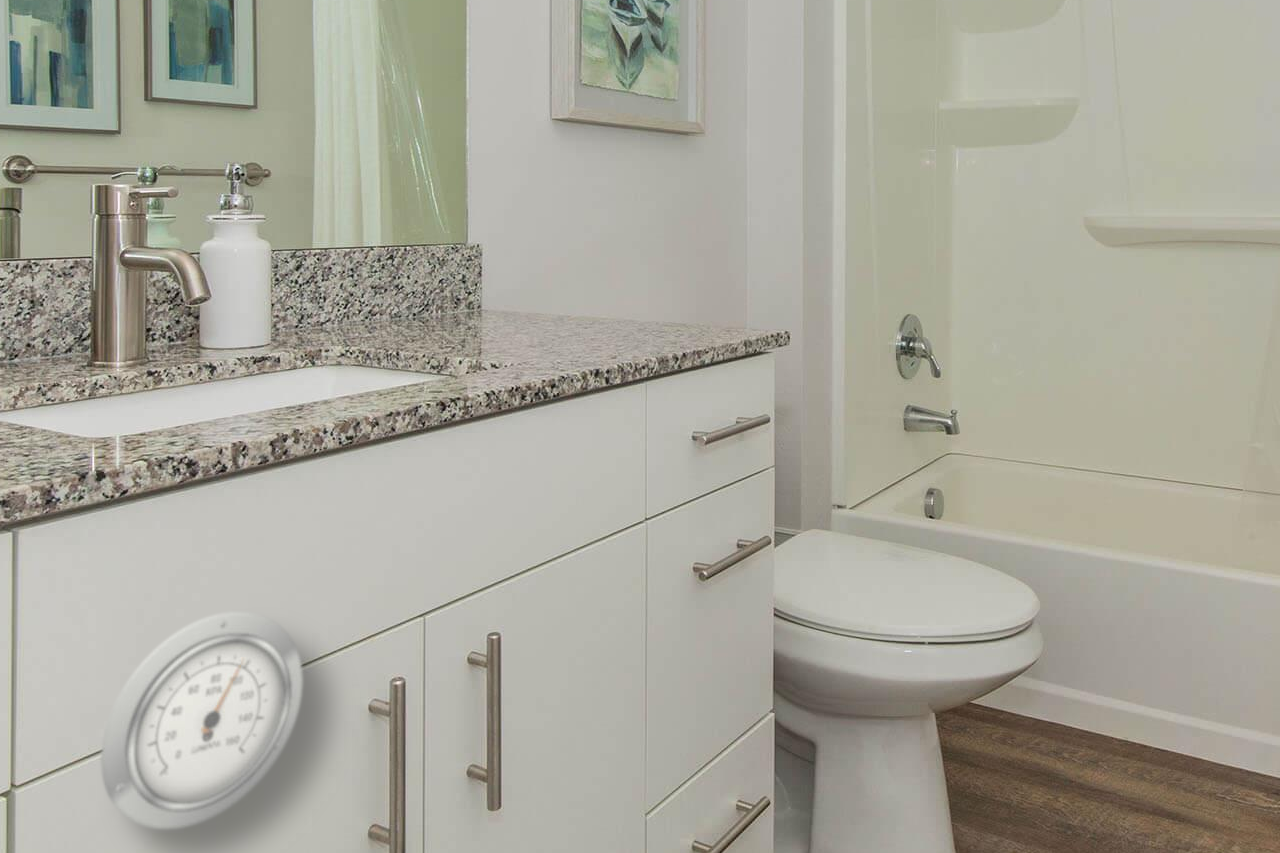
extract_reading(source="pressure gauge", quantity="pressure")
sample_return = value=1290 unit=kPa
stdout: value=95 unit=kPa
